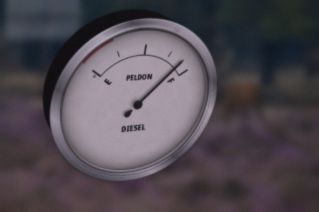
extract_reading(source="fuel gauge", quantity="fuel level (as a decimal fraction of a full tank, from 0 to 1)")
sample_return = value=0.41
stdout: value=0.875
